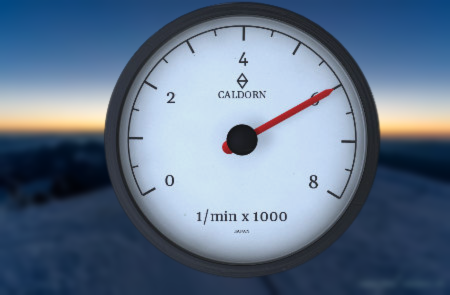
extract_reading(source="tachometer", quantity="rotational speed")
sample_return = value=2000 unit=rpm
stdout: value=6000 unit=rpm
